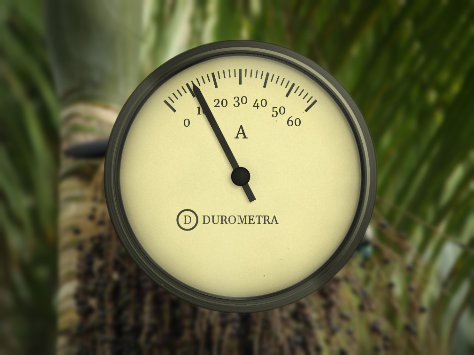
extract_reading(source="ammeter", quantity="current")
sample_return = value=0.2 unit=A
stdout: value=12 unit=A
